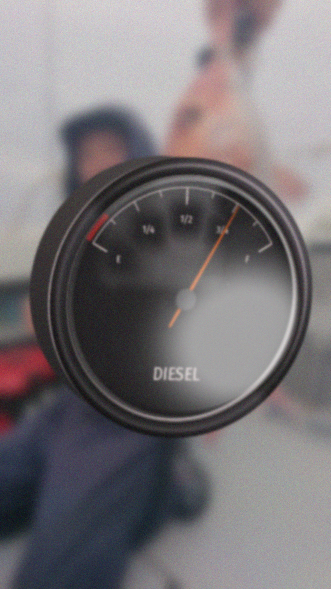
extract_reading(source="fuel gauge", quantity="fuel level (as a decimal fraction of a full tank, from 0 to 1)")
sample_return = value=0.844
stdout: value=0.75
